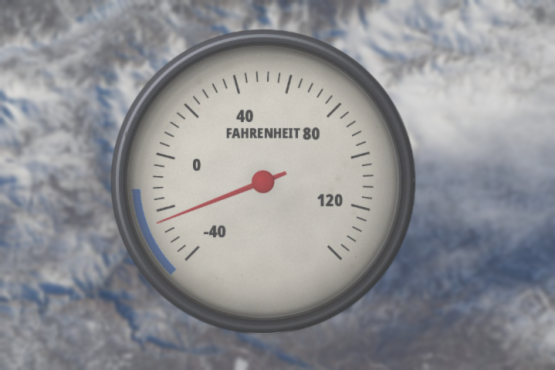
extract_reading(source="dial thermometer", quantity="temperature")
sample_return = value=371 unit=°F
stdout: value=-24 unit=°F
